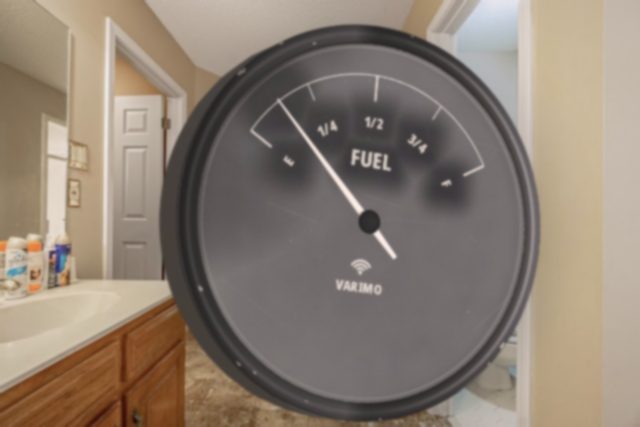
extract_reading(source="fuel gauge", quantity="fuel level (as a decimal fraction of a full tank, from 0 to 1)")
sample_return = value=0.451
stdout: value=0.125
